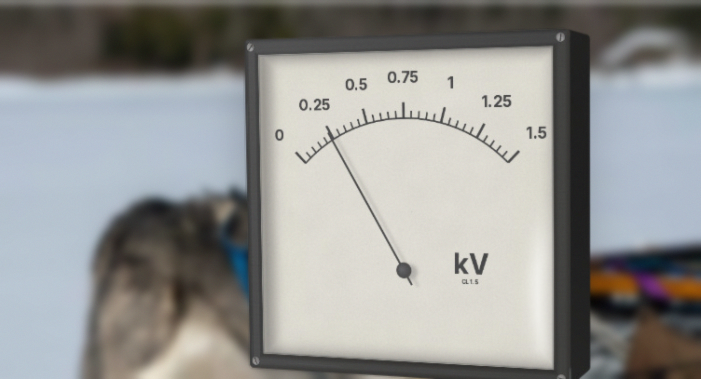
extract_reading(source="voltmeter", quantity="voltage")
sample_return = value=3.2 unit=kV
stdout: value=0.25 unit=kV
